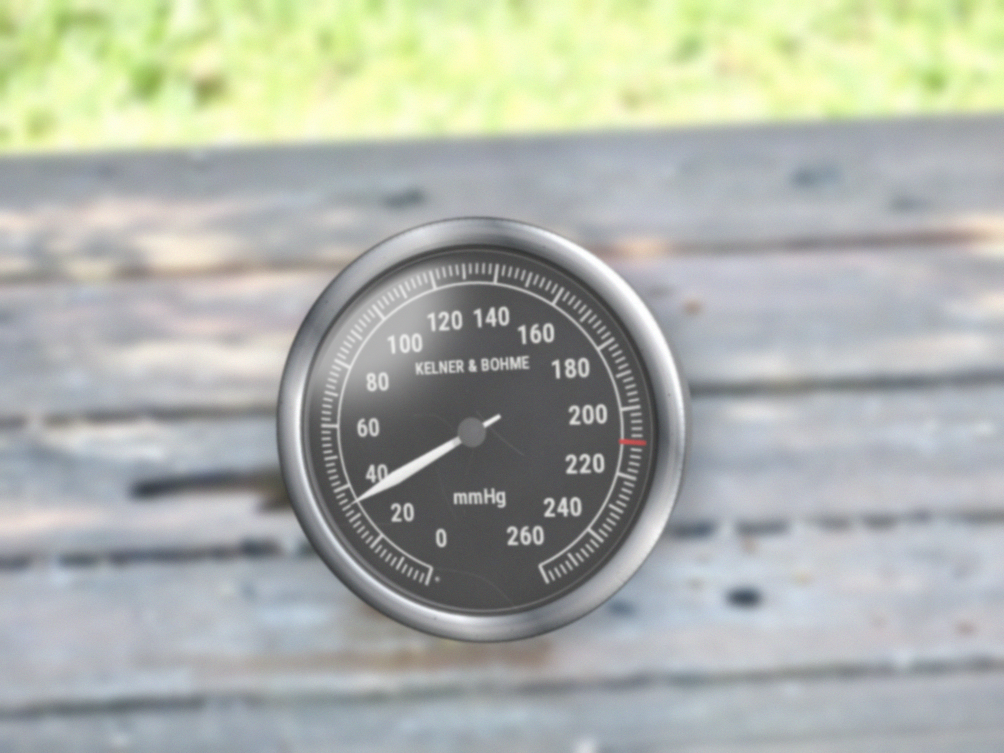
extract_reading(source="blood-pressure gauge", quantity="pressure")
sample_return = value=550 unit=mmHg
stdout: value=34 unit=mmHg
